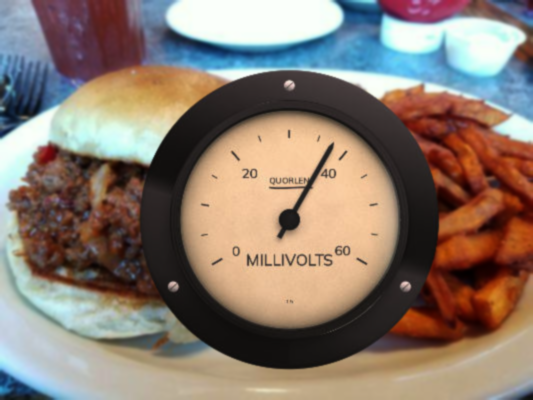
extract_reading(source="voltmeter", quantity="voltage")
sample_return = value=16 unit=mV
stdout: value=37.5 unit=mV
